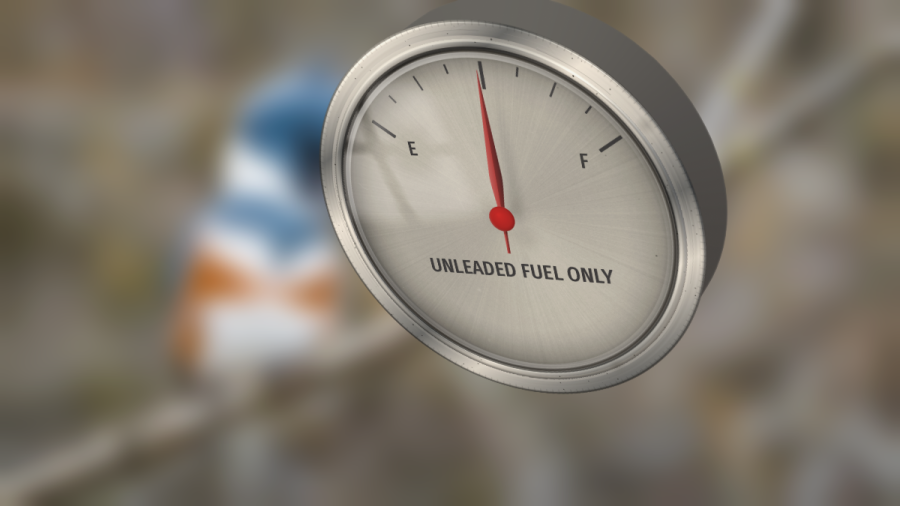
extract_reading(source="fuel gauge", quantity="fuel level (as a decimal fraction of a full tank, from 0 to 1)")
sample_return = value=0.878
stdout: value=0.5
